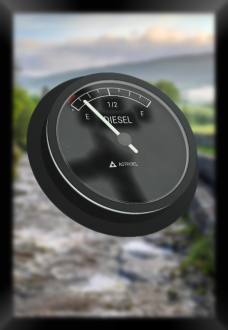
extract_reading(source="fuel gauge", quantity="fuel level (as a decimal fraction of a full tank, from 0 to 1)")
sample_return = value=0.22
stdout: value=0.125
